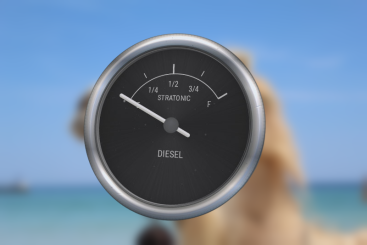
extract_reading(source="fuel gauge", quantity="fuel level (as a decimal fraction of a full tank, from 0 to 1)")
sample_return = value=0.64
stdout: value=0
